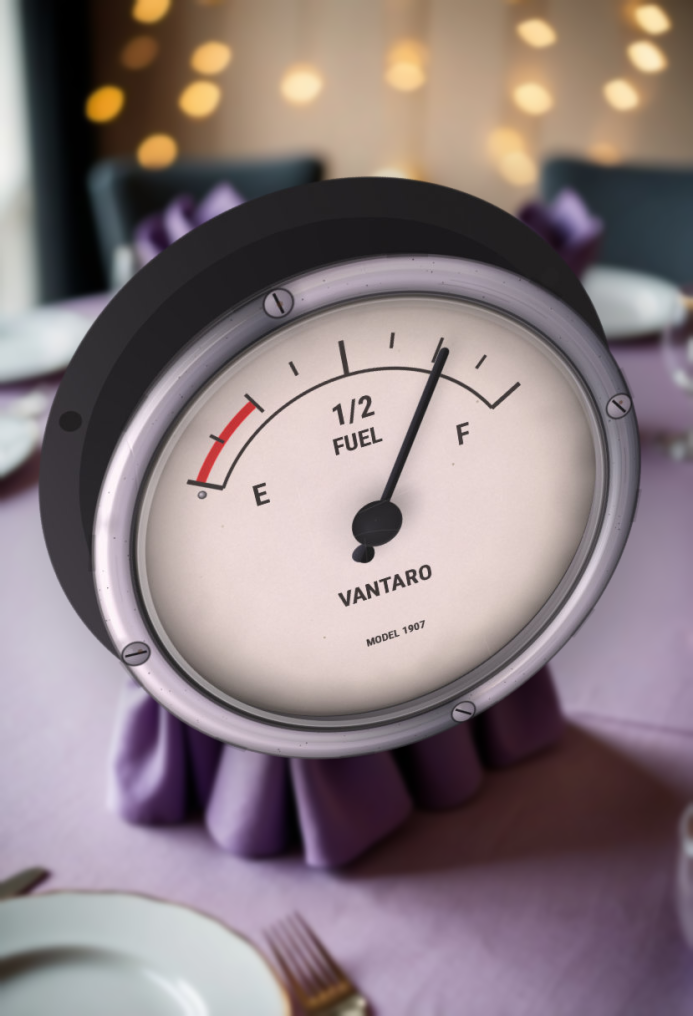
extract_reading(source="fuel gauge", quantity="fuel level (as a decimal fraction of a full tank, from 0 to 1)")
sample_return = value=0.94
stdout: value=0.75
